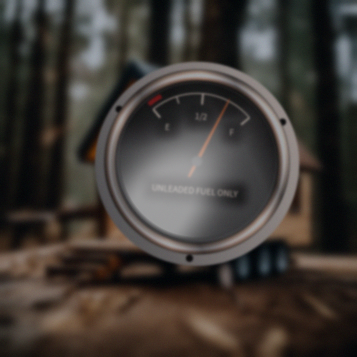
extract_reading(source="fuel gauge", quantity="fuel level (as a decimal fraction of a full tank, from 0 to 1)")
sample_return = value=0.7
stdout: value=0.75
